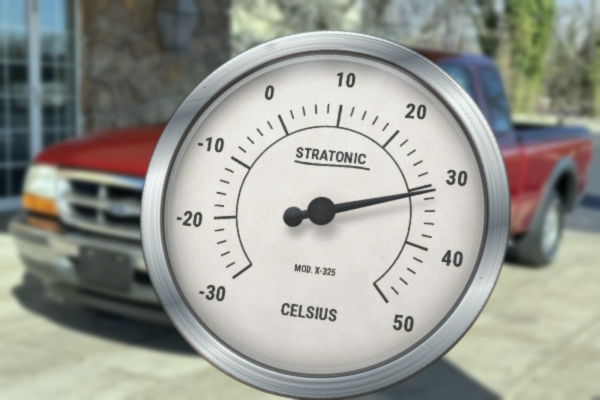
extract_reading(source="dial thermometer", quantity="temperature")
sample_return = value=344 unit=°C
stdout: value=31 unit=°C
